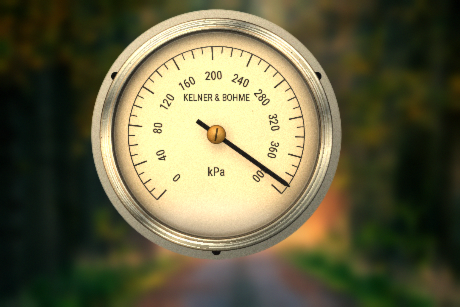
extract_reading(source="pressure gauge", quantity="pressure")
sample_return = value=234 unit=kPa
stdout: value=390 unit=kPa
